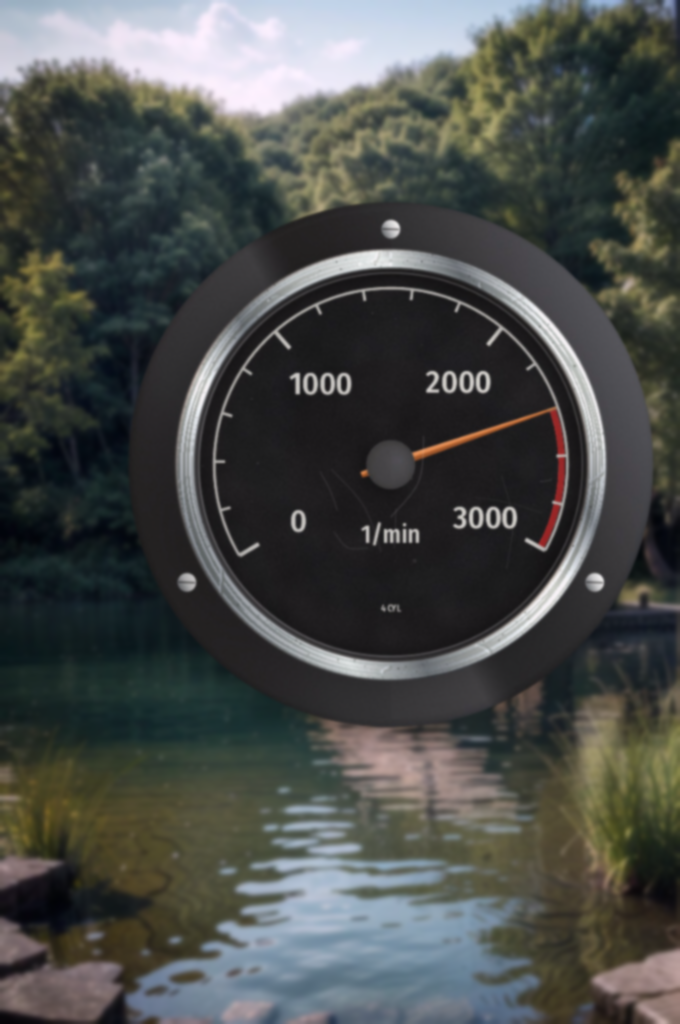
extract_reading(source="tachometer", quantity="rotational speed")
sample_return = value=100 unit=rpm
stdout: value=2400 unit=rpm
